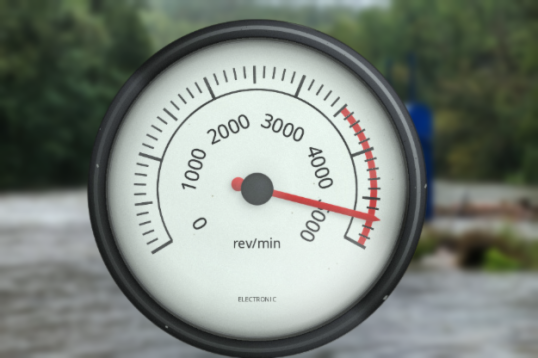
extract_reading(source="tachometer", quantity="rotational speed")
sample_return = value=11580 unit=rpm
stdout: value=4700 unit=rpm
